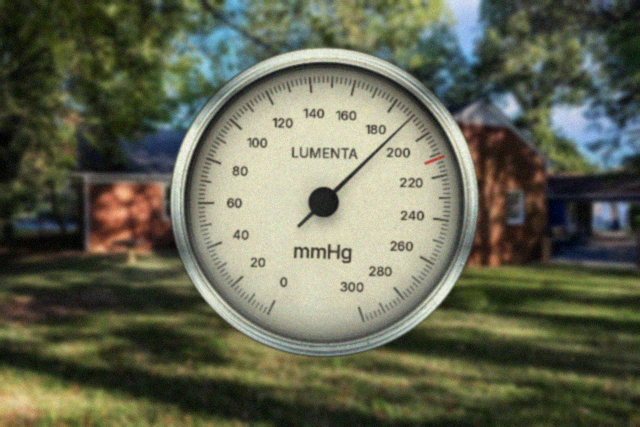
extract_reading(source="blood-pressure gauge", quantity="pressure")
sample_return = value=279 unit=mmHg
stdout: value=190 unit=mmHg
